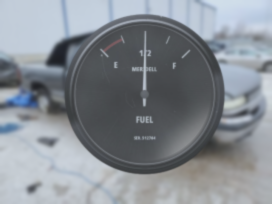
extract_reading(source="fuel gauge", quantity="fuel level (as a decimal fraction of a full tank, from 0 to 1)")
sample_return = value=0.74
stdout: value=0.5
